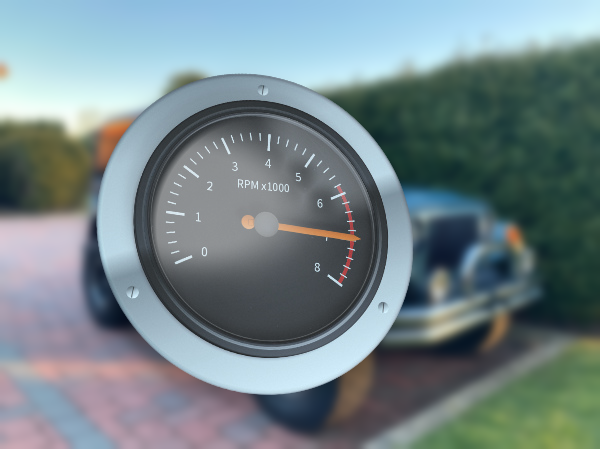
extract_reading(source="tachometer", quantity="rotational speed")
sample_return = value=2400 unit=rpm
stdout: value=7000 unit=rpm
